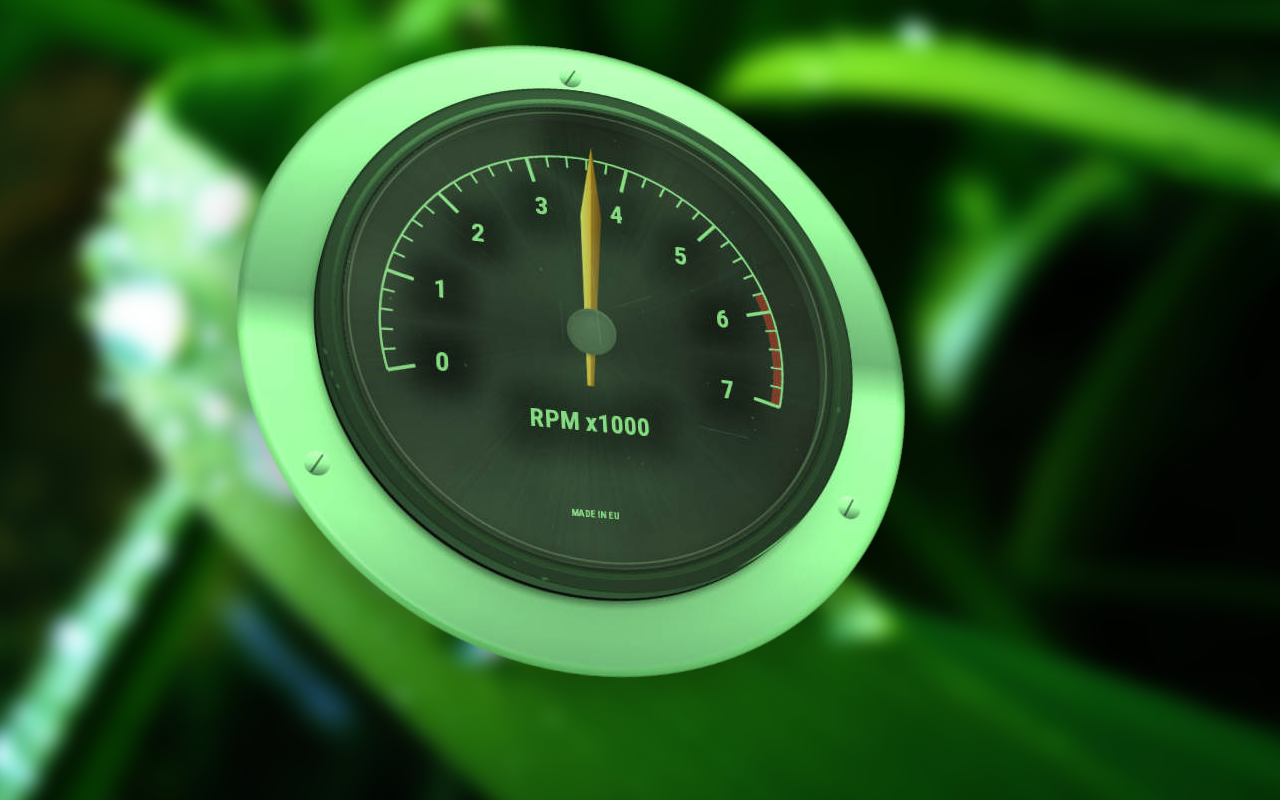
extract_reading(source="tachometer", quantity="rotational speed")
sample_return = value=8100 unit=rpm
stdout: value=3600 unit=rpm
